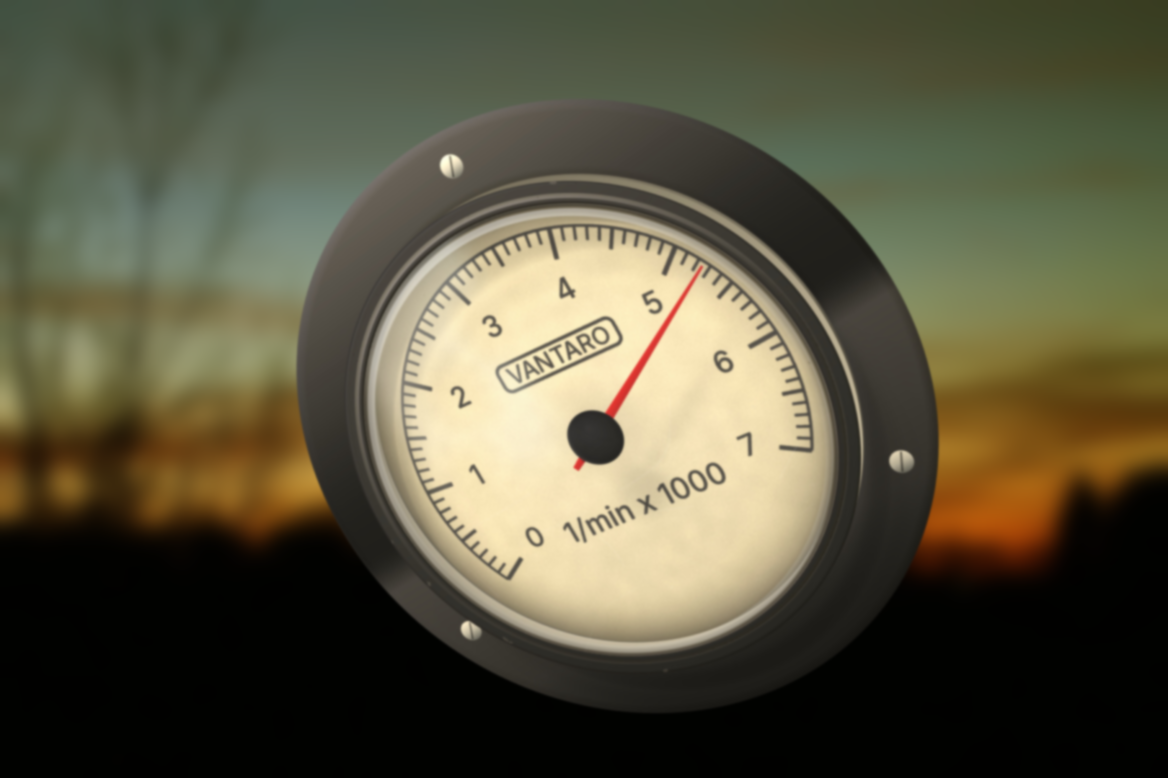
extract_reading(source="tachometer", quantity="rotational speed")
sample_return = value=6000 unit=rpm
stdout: value=5250 unit=rpm
